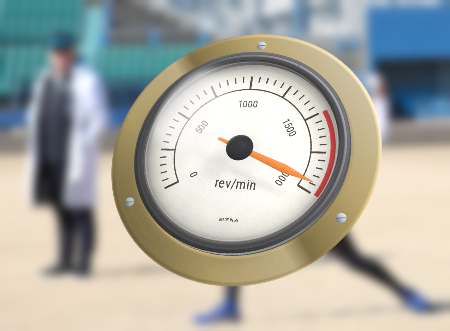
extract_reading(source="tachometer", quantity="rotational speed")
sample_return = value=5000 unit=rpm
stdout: value=1950 unit=rpm
